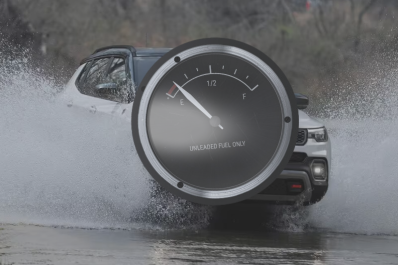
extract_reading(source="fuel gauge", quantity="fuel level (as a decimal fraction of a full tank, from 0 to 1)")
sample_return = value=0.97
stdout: value=0.125
